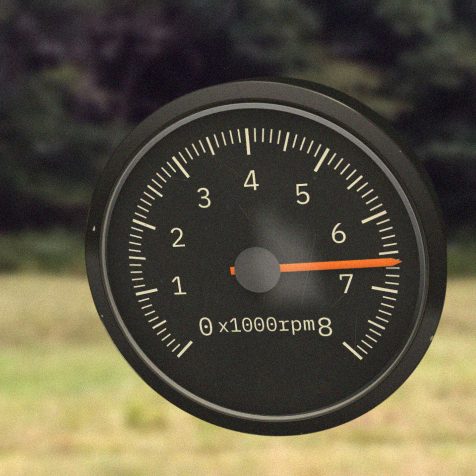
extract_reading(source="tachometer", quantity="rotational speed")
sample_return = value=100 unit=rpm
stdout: value=6600 unit=rpm
